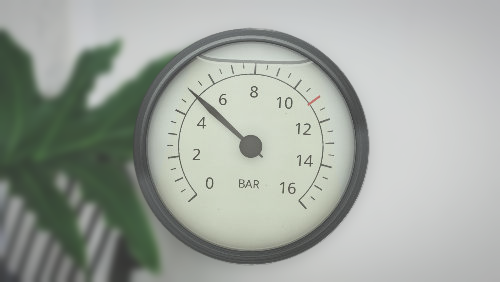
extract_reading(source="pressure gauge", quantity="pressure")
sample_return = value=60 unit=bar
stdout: value=5 unit=bar
